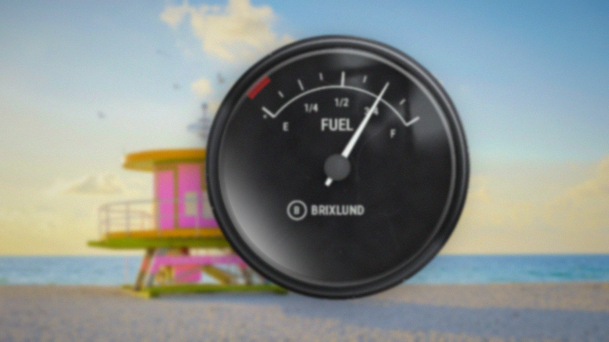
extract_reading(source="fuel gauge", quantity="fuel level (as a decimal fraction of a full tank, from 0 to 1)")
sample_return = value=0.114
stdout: value=0.75
